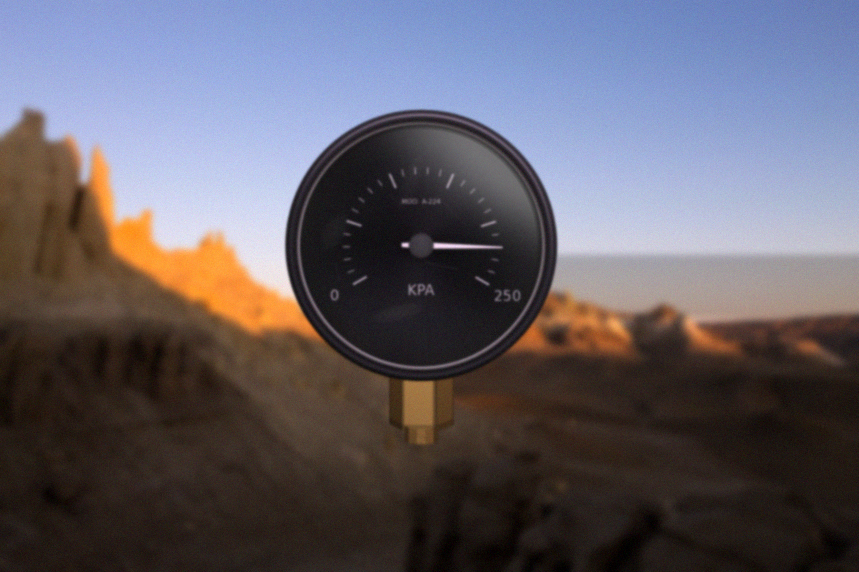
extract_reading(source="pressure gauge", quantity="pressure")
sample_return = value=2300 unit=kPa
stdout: value=220 unit=kPa
